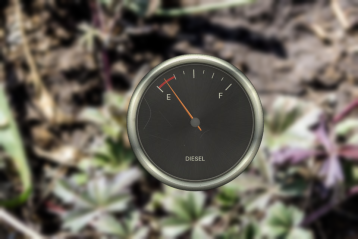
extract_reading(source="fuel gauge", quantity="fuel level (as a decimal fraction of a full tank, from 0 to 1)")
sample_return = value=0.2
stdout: value=0.125
